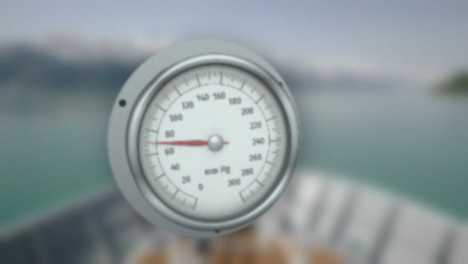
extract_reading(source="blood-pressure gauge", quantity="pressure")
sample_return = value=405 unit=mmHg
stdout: value=70 unit=mmHg
